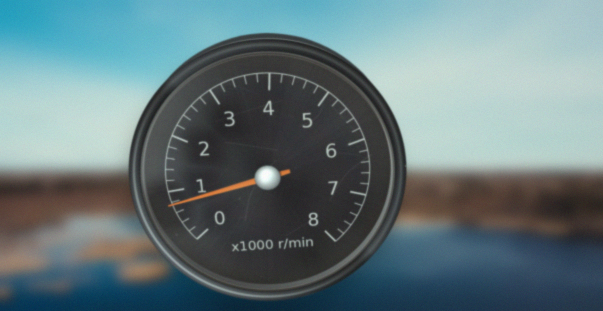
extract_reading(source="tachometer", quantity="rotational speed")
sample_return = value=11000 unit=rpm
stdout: value=800 unit=rpm
